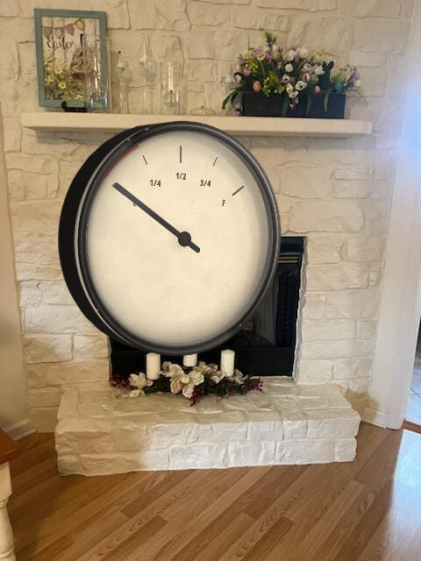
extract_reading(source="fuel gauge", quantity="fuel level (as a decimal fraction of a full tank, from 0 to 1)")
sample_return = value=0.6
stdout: value=0
